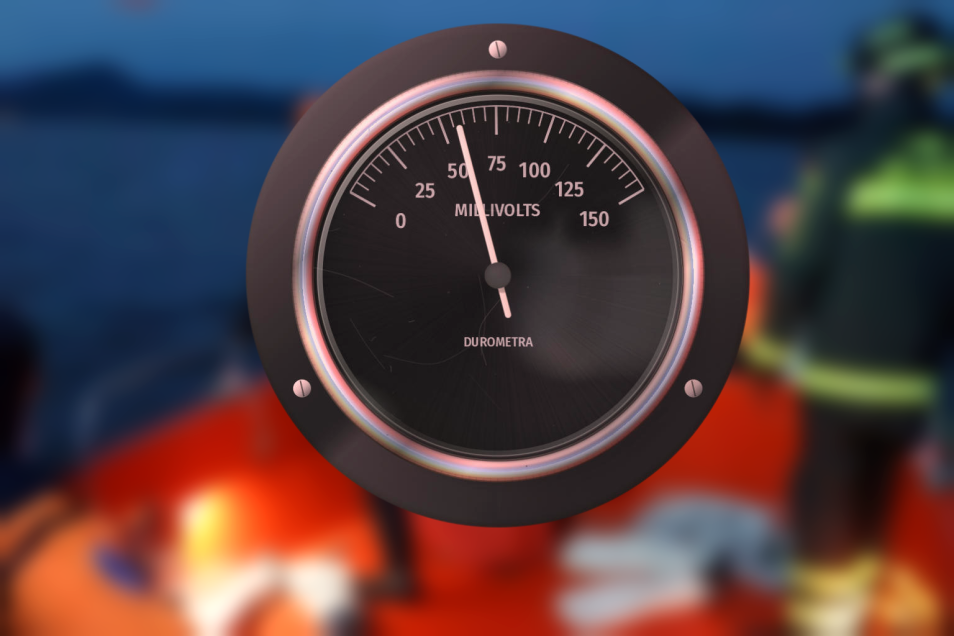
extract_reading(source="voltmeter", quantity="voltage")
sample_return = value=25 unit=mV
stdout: value=57.5 unit=mV
